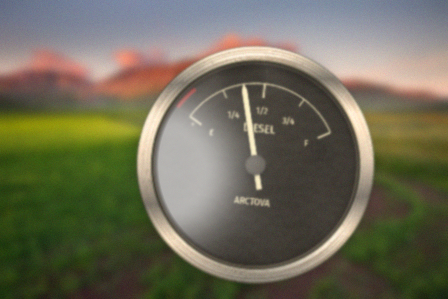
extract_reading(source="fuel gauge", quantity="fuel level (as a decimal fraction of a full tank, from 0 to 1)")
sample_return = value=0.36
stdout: value=0.375
